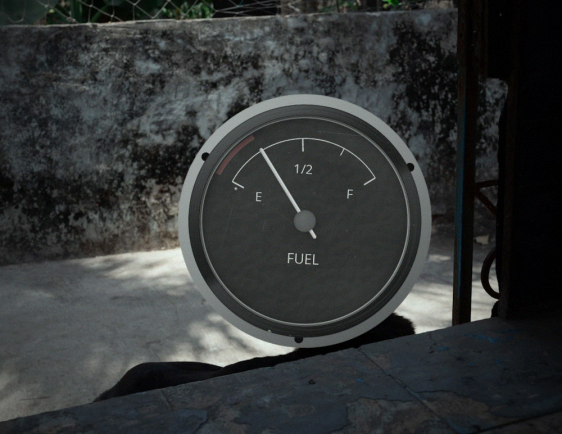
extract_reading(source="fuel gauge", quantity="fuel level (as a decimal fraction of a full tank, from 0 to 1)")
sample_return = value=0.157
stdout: value=0.25
